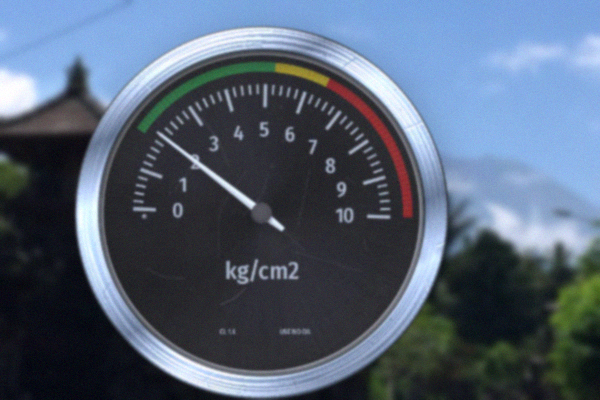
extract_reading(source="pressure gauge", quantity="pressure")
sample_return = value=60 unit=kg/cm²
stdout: value=2 unit=kg/cm²
